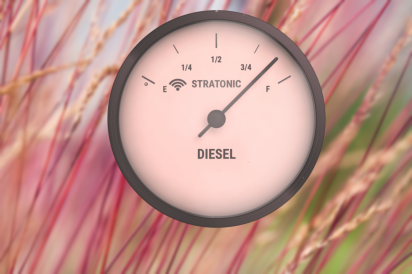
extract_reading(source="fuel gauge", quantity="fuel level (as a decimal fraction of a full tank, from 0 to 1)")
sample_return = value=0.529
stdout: value=0.875
